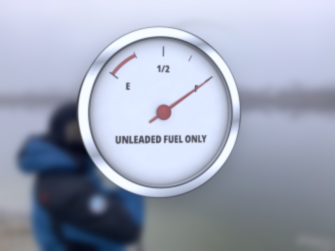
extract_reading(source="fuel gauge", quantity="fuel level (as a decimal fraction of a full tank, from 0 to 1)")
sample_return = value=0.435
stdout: value=1
